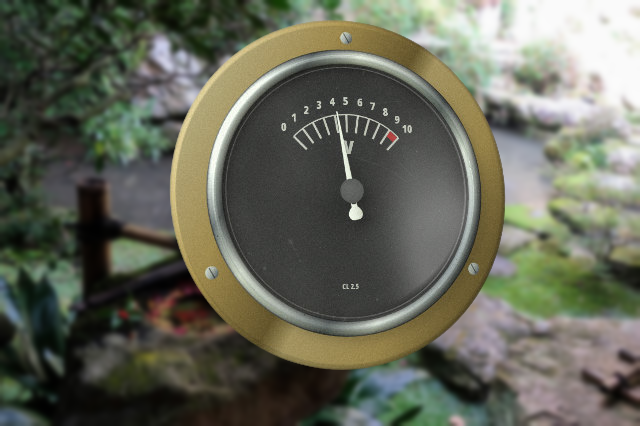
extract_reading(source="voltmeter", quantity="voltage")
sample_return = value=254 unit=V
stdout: value=4 unit=V
